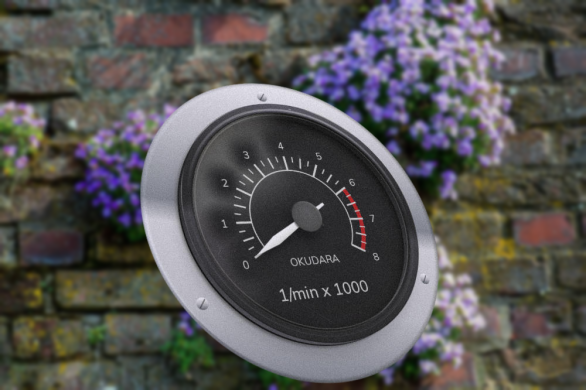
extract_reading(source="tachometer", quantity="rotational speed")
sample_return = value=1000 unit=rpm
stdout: value=0 unit=rpm
